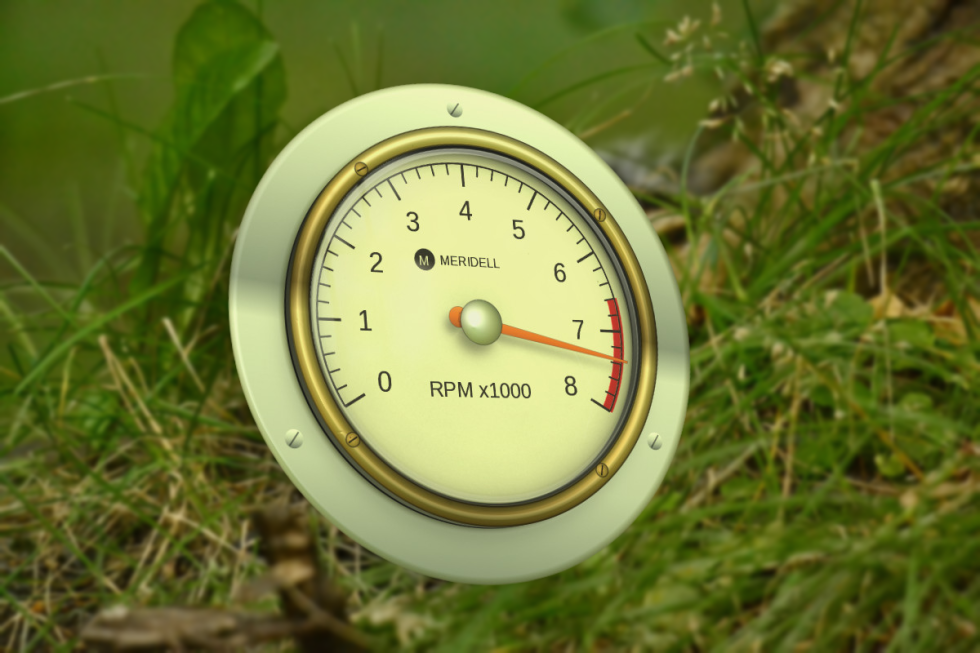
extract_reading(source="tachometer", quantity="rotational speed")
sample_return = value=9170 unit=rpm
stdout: value=7400 unit=rpm
